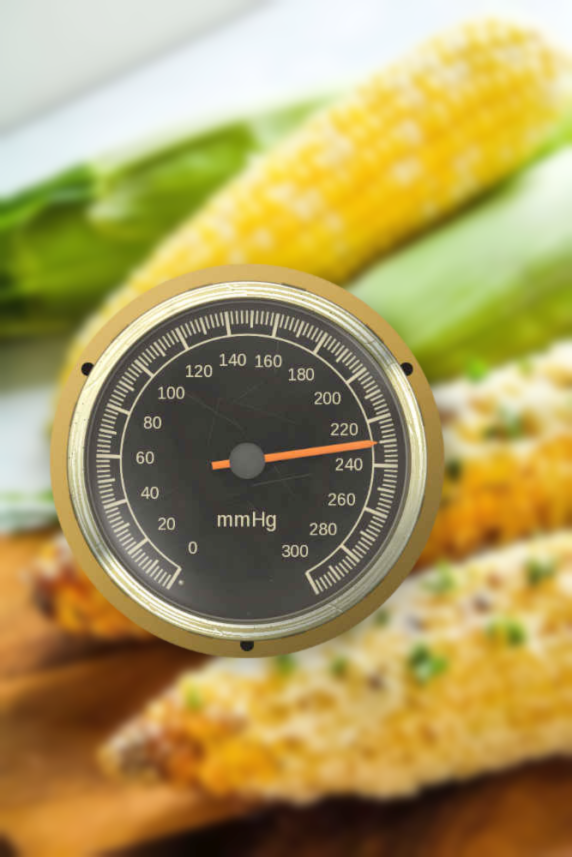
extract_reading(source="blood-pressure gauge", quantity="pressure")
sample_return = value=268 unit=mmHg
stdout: value=230 unit=mmHg
